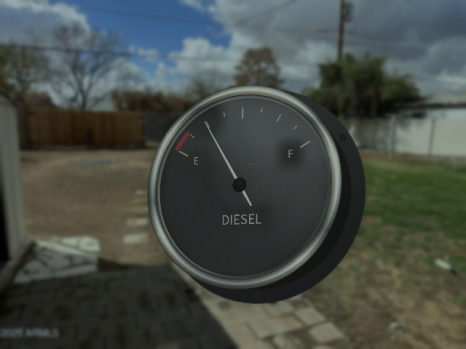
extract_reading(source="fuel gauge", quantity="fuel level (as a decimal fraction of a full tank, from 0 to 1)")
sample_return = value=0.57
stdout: value=0.25
